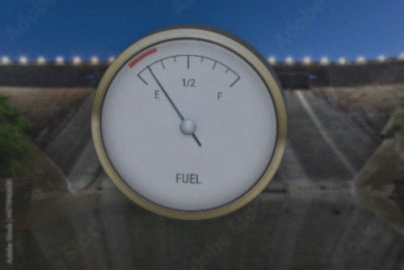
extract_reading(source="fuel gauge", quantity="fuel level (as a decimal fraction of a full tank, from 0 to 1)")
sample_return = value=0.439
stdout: value=0.125
